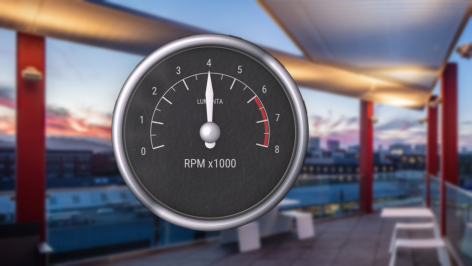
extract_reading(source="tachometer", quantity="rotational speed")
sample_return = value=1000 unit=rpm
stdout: value=4000 unit=rpm
